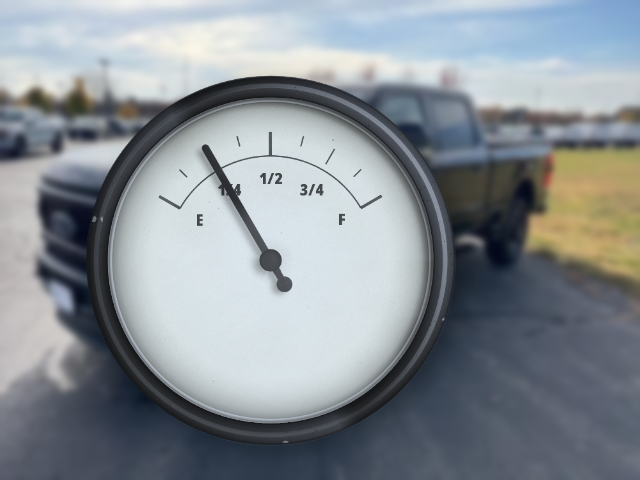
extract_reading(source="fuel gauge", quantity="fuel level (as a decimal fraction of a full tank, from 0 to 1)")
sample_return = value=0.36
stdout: value=0.25
